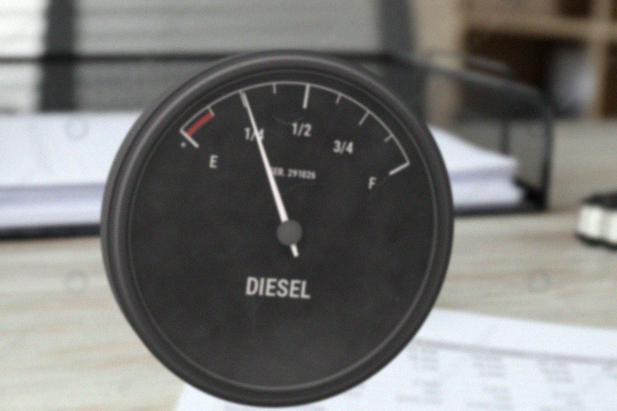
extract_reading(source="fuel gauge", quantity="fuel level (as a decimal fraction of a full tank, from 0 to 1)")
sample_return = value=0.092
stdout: value=0.25
